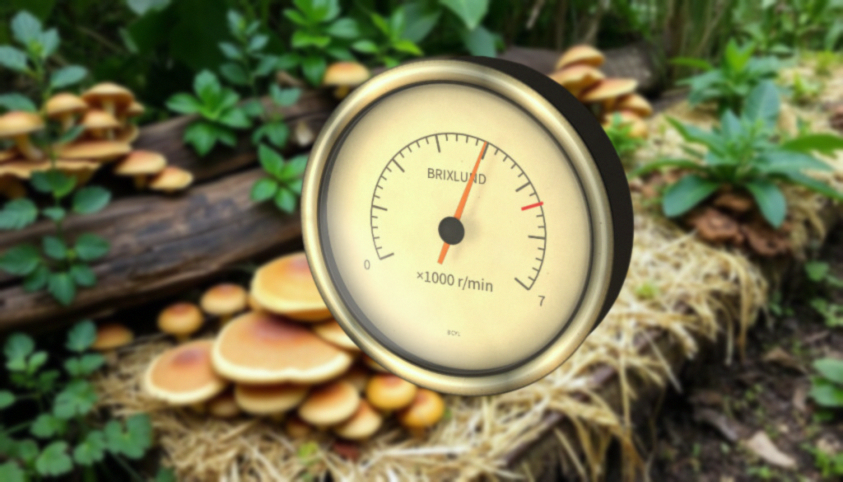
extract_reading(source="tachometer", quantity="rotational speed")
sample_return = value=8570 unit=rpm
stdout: value=4000 unit=rpm
